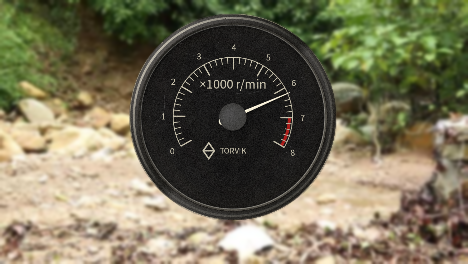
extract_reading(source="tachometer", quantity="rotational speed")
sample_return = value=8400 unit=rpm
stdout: value=6200 unit=rpm
